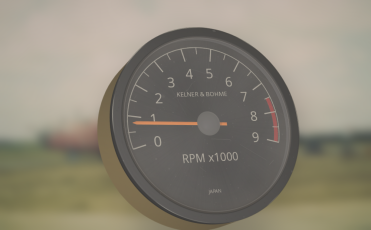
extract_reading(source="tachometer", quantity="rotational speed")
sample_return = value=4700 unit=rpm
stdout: value=750 unit=rpm
